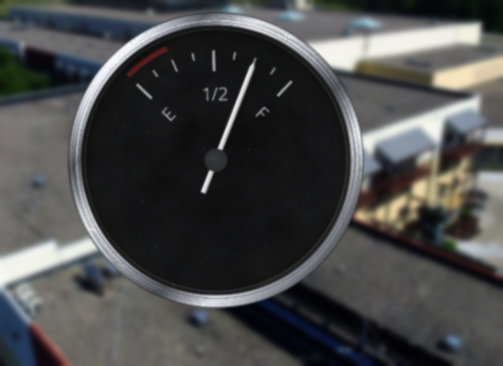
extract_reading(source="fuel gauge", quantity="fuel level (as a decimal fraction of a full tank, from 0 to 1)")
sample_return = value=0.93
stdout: value=0.75
